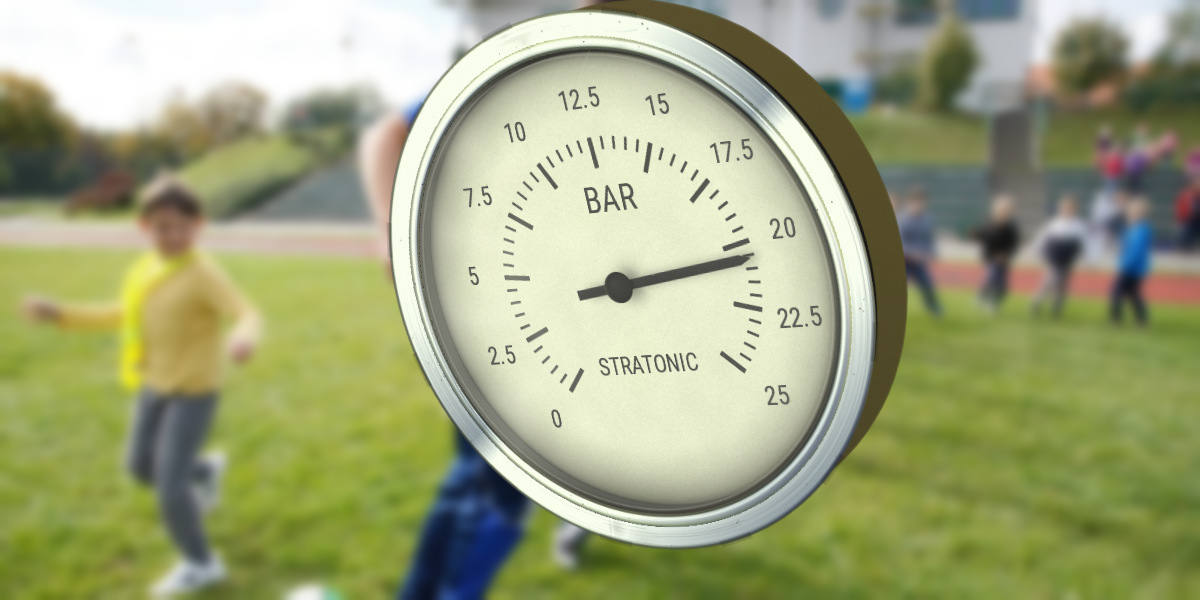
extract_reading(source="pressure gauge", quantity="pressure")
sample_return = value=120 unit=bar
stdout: value=20.5 unit=bar
